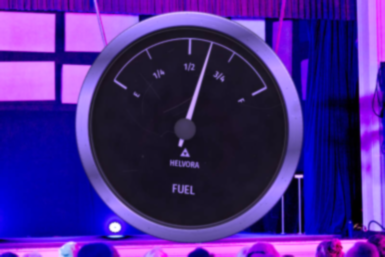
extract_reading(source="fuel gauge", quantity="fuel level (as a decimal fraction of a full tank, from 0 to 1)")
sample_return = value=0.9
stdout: value=0.625
